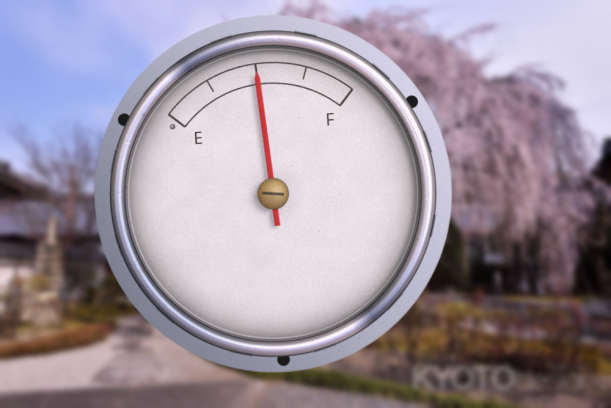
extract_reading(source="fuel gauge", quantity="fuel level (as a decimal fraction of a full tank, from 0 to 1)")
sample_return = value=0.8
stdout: value=0.5
